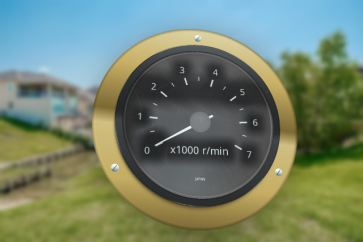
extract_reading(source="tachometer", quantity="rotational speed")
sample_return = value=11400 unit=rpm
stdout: value=0 unit=rpm
